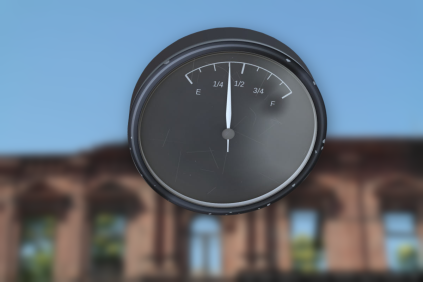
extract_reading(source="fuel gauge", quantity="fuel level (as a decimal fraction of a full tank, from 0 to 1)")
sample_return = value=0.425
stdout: value=0.375
